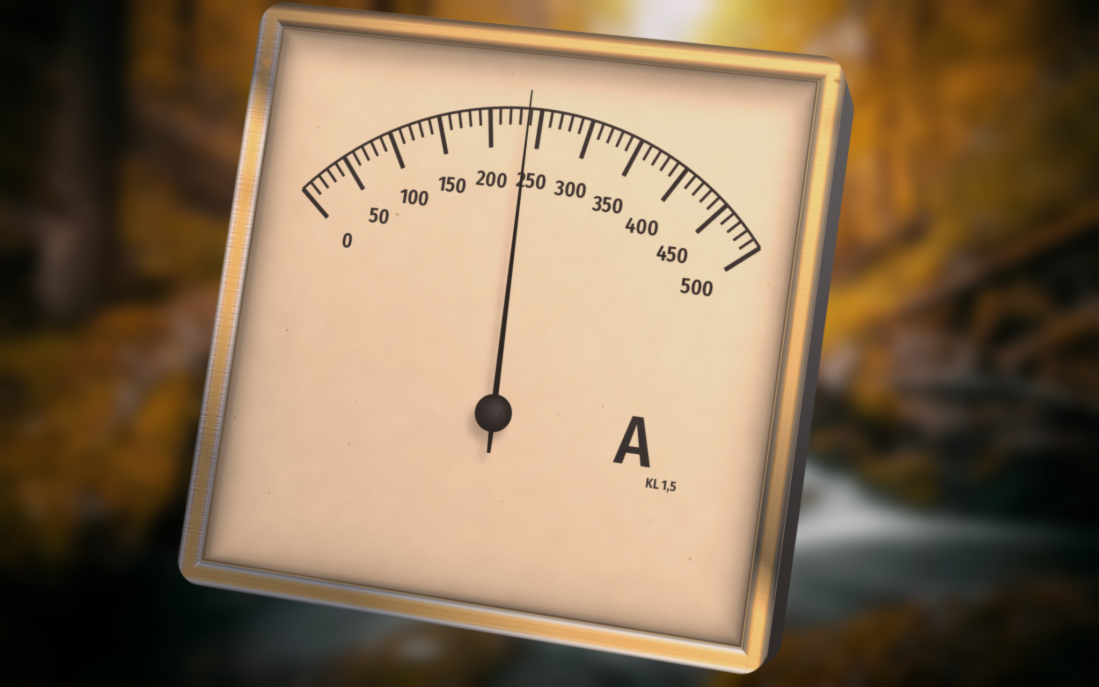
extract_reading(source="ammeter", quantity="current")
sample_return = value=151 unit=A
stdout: value=240 unit=A
